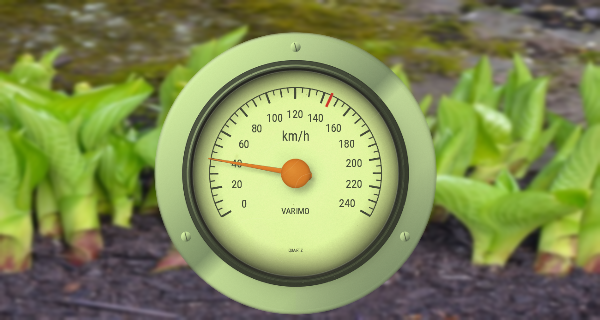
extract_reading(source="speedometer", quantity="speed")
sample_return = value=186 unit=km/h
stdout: value=40 unit=km/h
